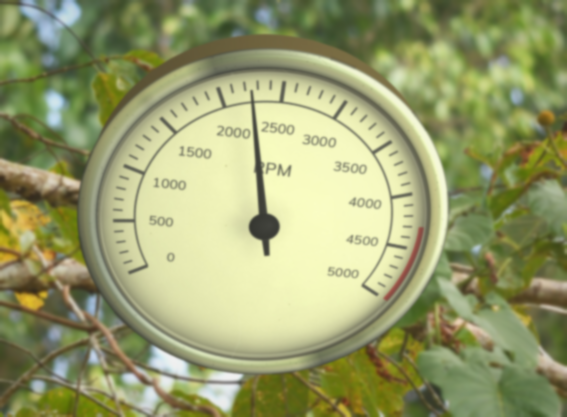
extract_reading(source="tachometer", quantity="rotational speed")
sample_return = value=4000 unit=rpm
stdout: value=2250 unit=rpm
